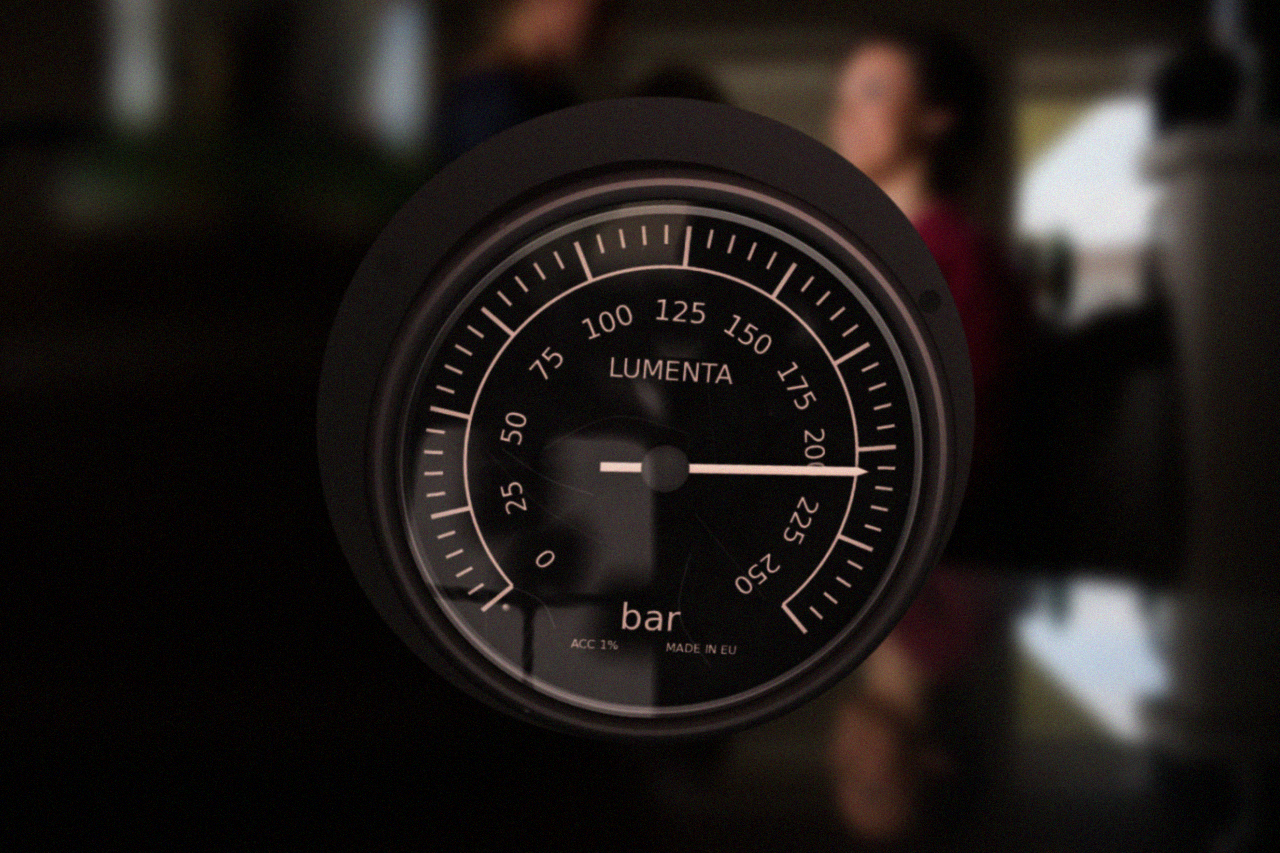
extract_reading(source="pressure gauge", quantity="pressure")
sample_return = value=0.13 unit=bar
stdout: value=205 unit=bar
